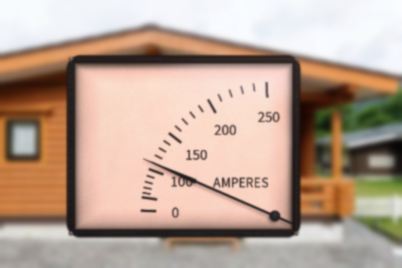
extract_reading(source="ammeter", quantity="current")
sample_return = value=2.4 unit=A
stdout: value=110 unit=A
